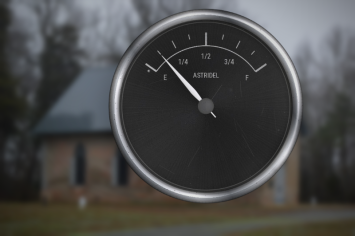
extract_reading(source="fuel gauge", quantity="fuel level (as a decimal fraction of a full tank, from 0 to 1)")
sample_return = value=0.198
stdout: value=0.125
